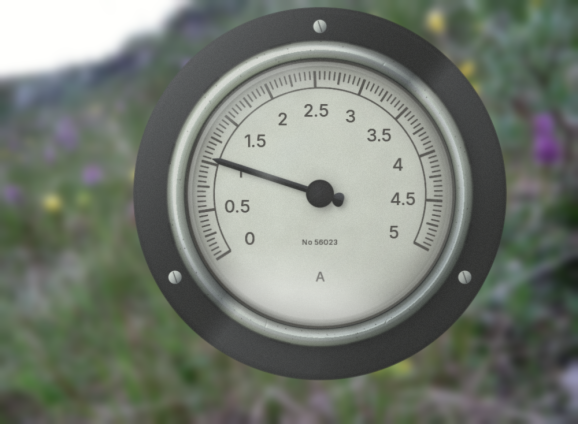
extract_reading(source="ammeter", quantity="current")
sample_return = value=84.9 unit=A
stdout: value=1.05 unit=A
